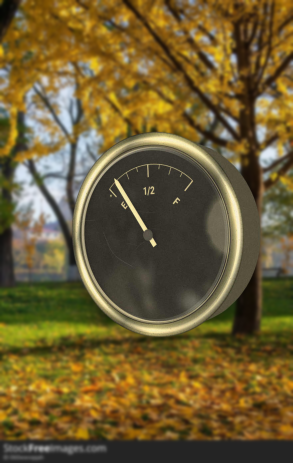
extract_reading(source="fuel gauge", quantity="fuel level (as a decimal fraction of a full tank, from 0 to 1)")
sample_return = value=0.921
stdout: value=0.125
